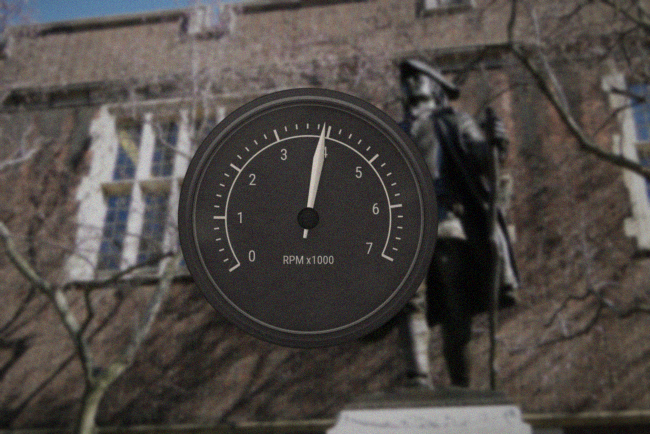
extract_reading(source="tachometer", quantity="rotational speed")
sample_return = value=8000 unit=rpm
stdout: value=3900 unit=rpm
